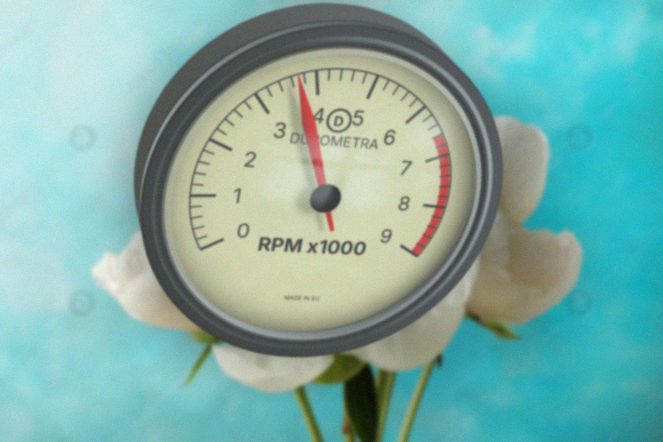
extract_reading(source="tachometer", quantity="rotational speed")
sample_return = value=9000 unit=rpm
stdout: value=3700 unit=rpm
